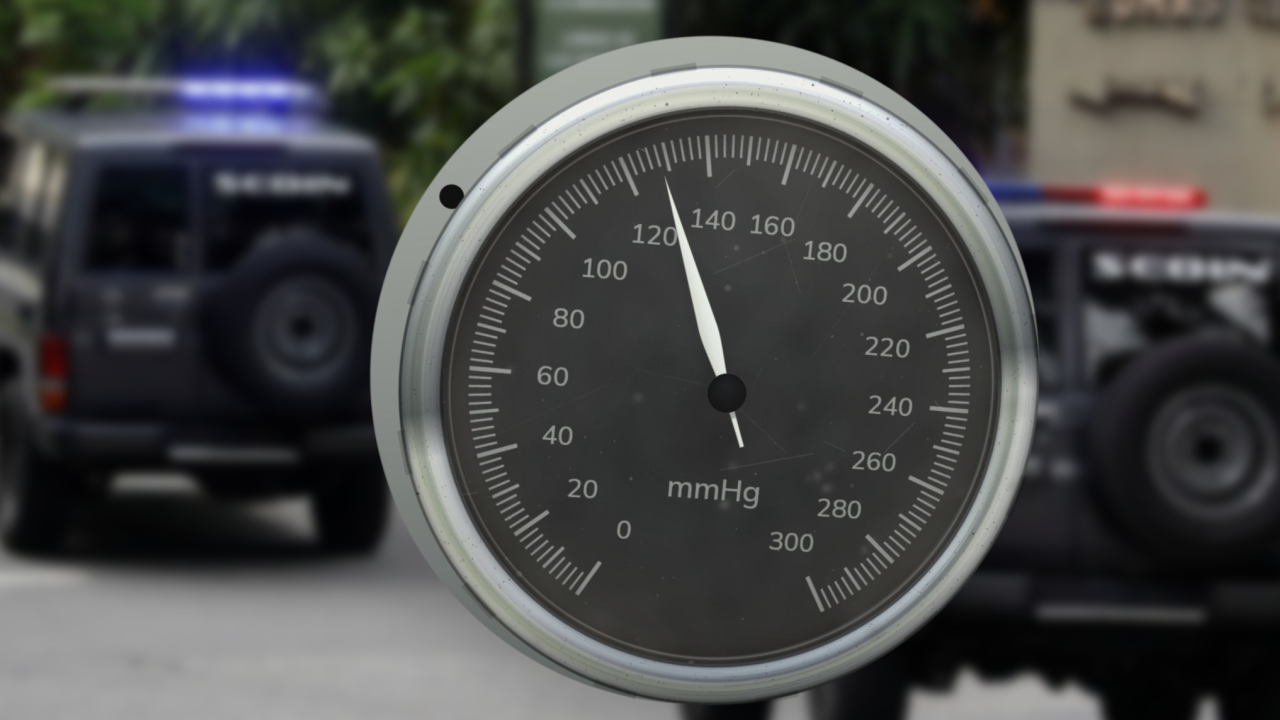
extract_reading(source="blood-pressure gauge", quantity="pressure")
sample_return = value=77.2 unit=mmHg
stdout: value=128 unit=mmHg
